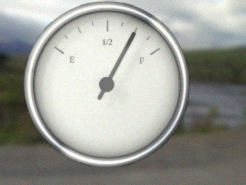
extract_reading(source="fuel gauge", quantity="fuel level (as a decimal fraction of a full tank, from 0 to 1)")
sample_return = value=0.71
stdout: value=0.75
